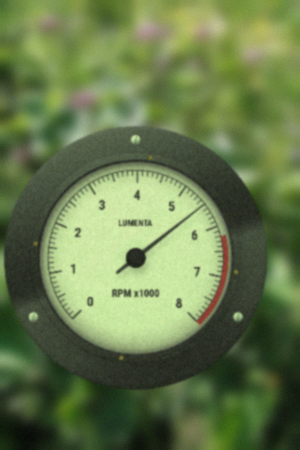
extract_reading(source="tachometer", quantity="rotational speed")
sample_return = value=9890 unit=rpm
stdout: value=5500 unit=rpm
